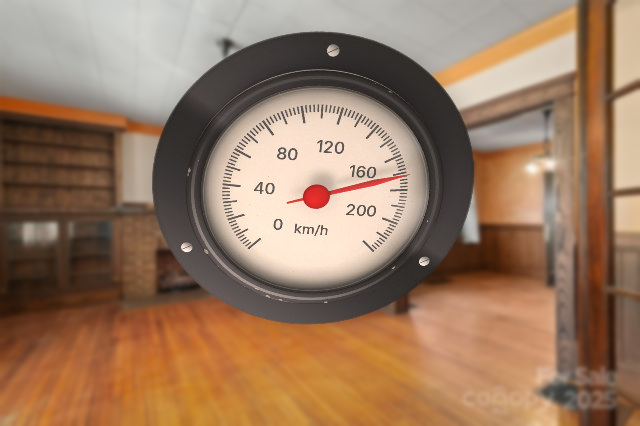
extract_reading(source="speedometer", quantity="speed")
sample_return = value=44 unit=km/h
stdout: value=170 unit=km/h
